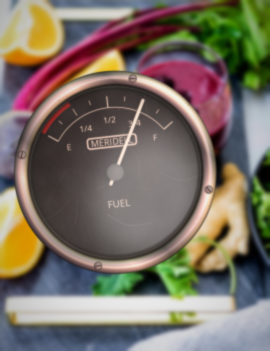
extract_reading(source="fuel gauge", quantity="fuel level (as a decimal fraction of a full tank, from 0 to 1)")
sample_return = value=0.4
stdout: value=0.75
